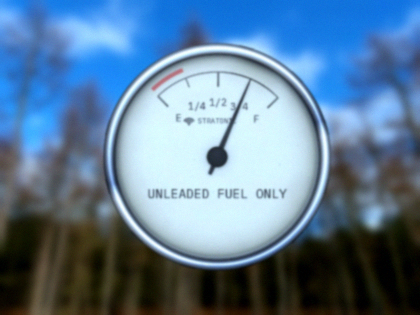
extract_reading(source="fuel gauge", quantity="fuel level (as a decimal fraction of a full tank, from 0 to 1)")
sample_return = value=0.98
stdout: value=0.75
